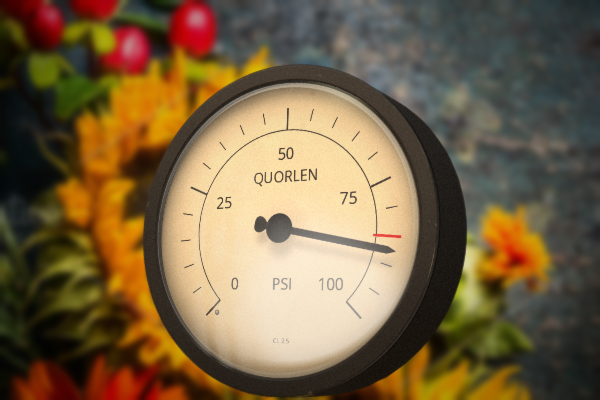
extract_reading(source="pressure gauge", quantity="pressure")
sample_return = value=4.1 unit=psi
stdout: value=87.5 unit=psi
